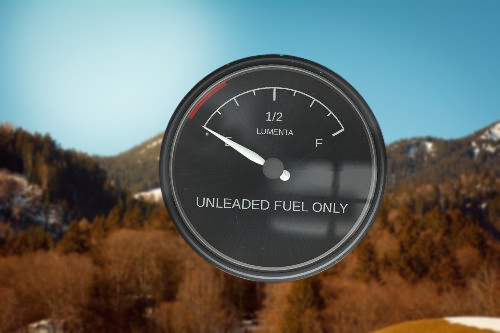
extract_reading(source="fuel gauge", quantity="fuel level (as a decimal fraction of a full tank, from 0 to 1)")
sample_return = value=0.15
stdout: value=0
